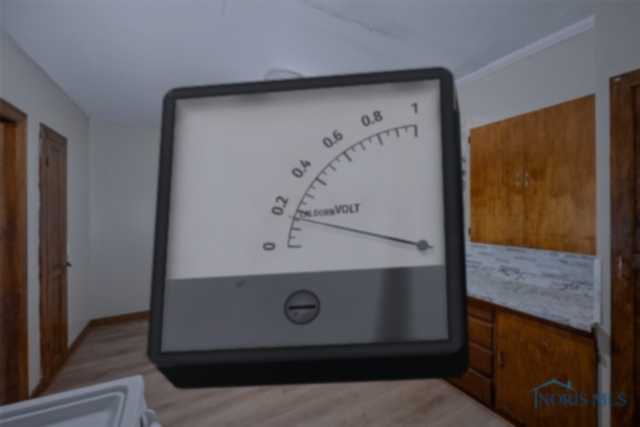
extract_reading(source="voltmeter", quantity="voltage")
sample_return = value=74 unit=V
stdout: value=0.15 unit=V
